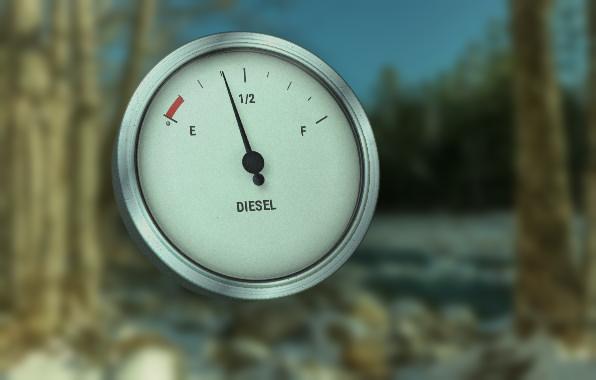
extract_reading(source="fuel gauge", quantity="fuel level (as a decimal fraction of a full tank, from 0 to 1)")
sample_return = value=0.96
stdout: value=0.375
